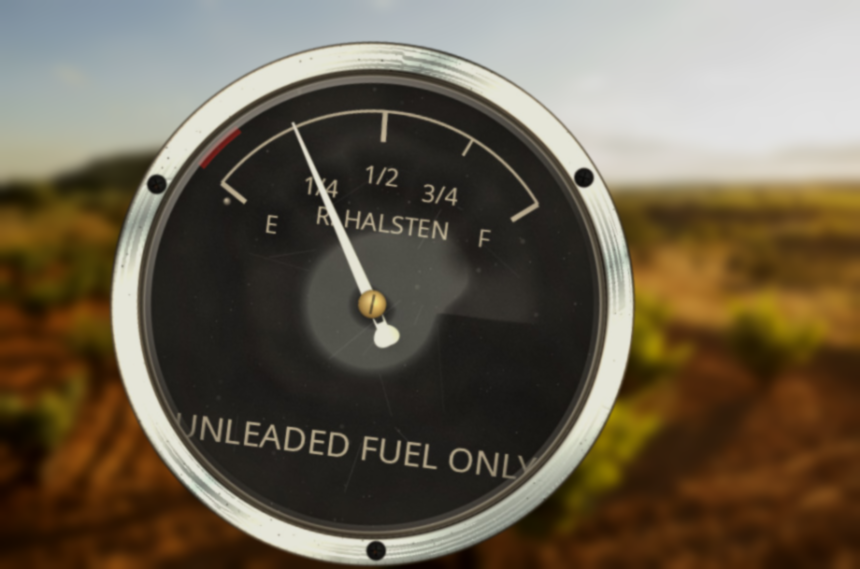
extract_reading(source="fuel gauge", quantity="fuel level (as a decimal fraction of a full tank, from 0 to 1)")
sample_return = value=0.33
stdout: value=0.25
